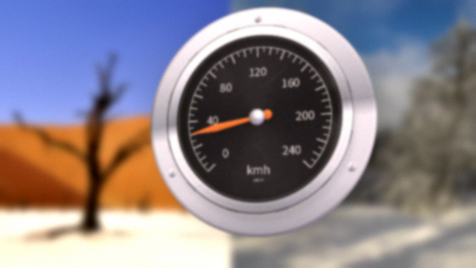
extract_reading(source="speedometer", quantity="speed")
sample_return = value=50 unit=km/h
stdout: value=30 unit=km/h
